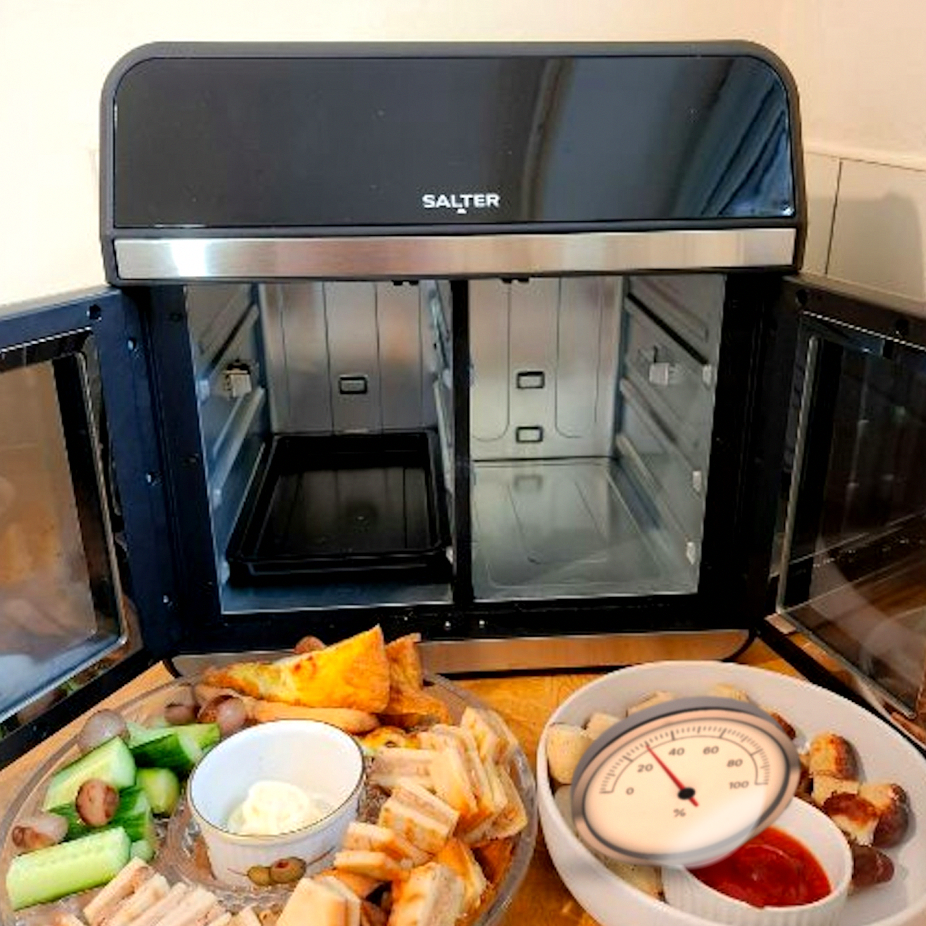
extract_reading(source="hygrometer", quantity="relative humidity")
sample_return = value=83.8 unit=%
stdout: value=30 unit=%
